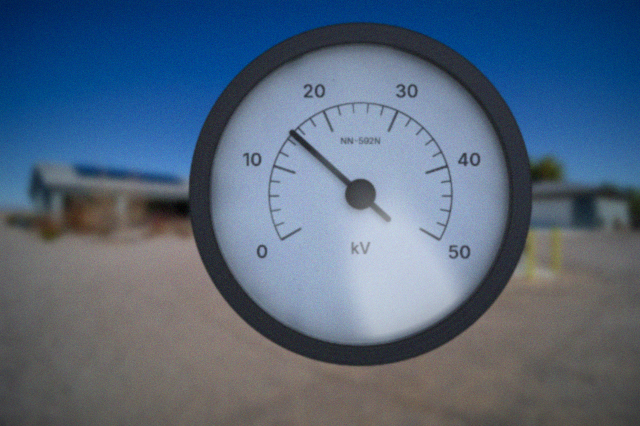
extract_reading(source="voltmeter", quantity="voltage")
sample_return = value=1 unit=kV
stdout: value=15 unit=kV
